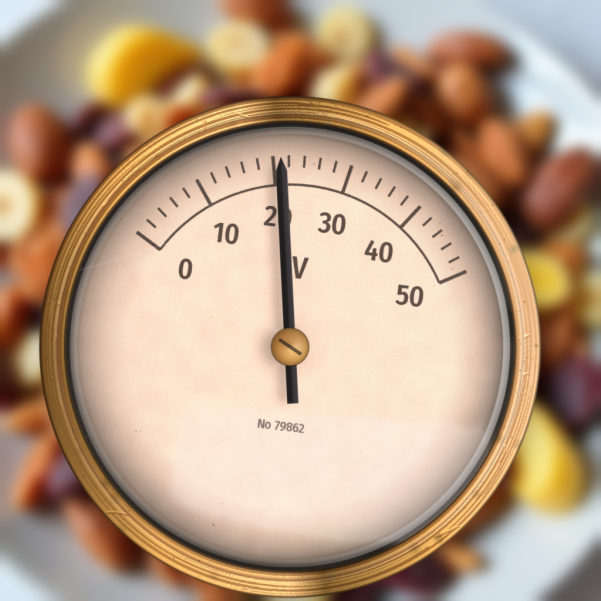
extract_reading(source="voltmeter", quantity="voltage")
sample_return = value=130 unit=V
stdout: value=21 unit=V
